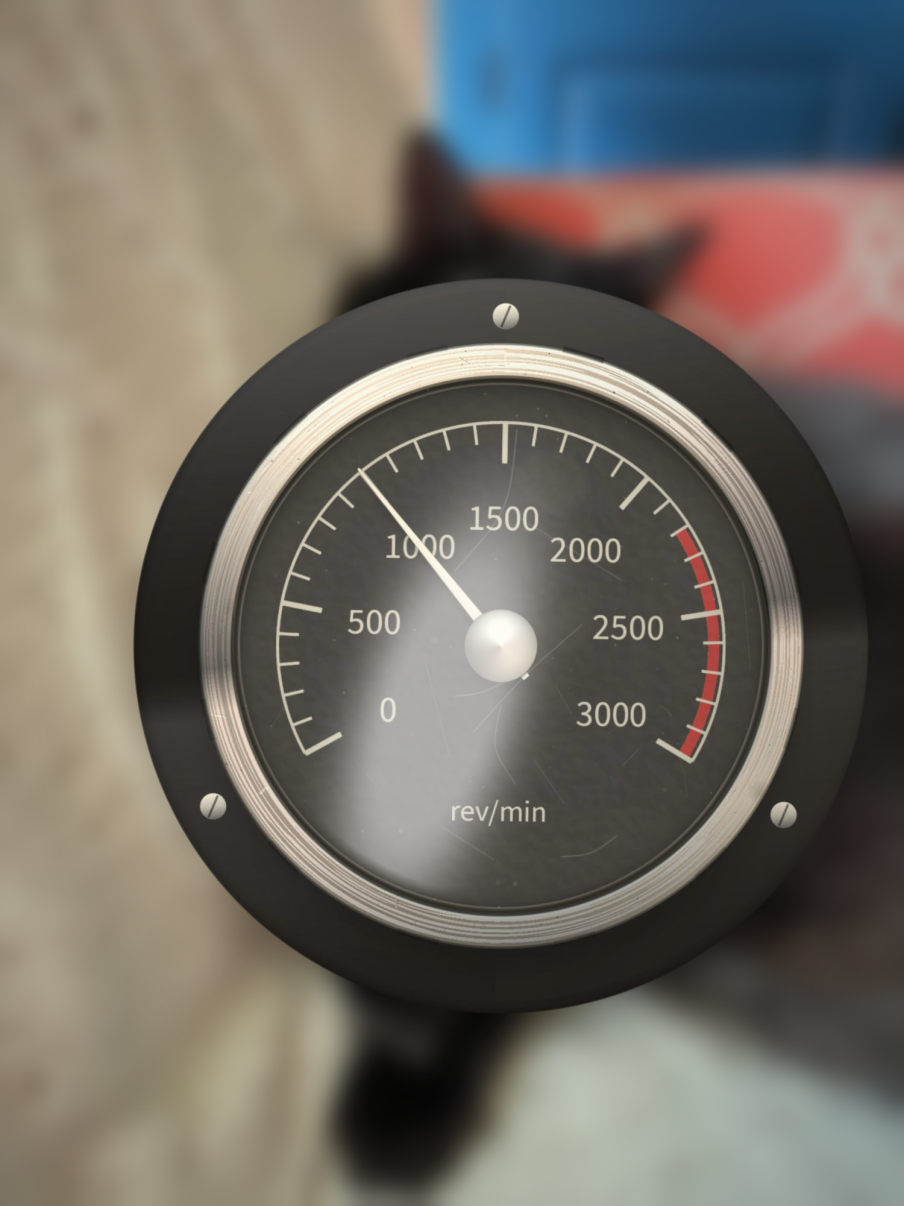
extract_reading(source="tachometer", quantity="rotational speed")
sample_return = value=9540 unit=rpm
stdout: value=1000 unit=rpm
